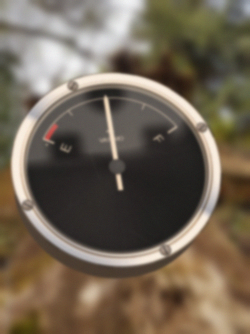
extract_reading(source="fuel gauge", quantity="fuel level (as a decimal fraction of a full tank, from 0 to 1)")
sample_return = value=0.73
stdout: value=0.5
